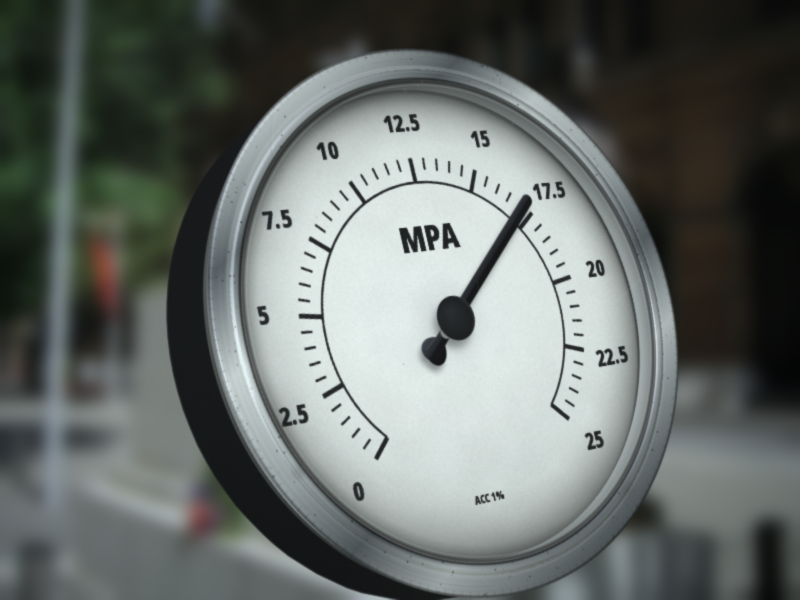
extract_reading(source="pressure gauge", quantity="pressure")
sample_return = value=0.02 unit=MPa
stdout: value=17 unit=MPa
